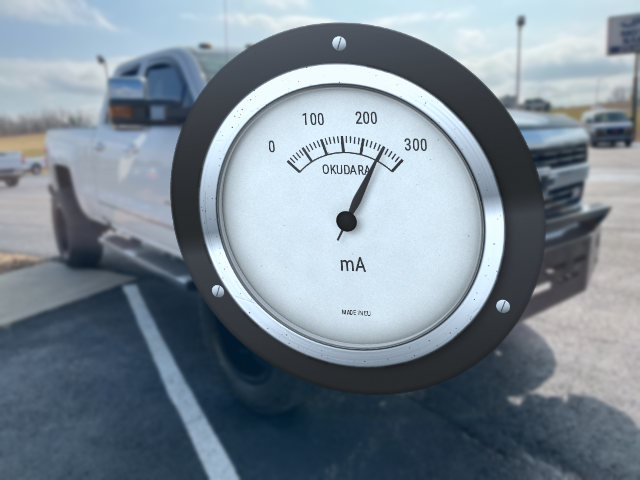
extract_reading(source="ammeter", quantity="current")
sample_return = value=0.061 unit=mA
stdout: value=250 unit=mA
